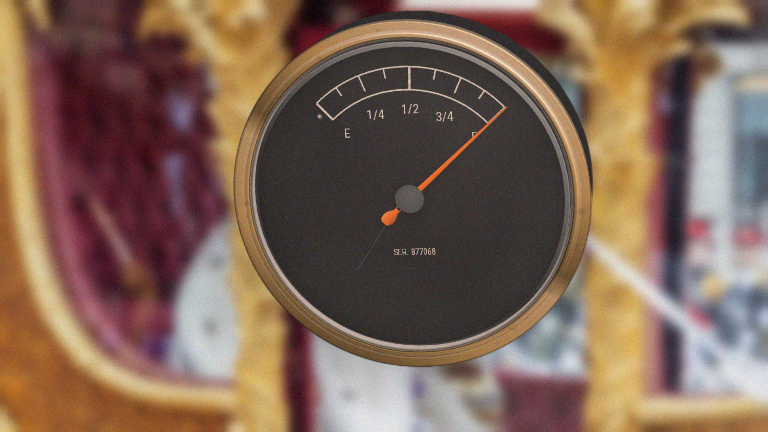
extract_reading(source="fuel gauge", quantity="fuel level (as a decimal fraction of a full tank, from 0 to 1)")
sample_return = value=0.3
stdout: value=1
